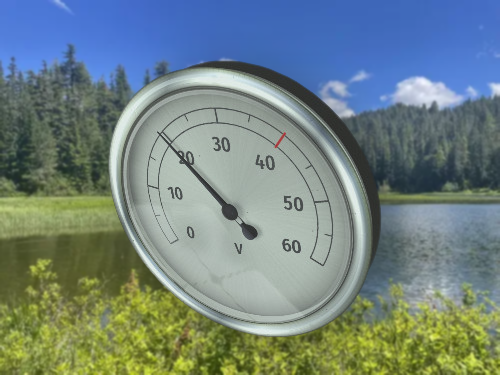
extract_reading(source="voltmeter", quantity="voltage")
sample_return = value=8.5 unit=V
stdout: value=20 unit=V
